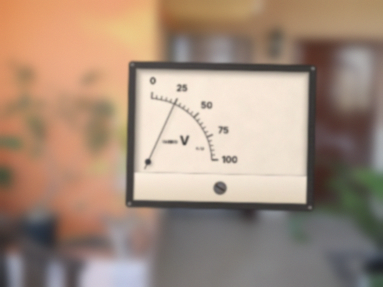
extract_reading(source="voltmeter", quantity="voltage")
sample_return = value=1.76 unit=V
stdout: value=25 unit=V
